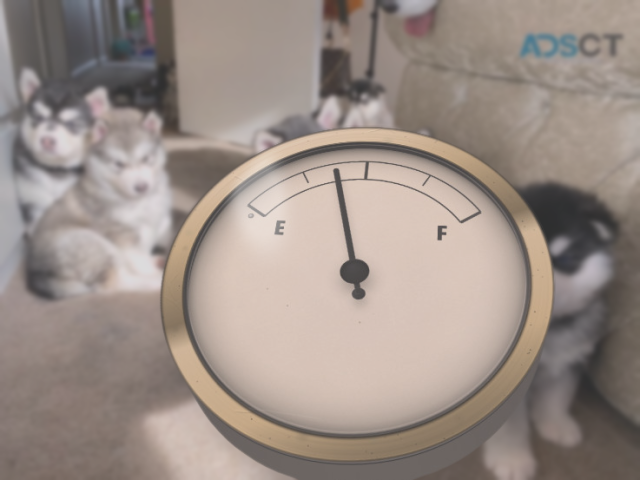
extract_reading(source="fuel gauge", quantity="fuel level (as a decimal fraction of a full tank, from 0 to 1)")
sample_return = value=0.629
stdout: value=0.375
